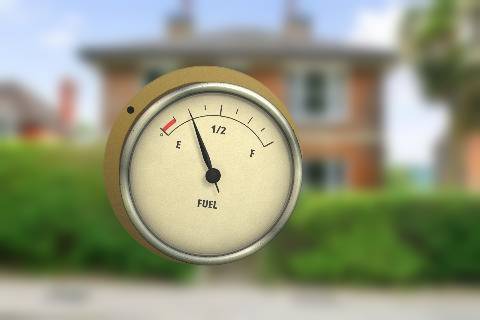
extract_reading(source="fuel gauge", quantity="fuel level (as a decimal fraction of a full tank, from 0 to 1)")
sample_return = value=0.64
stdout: value=0.25
